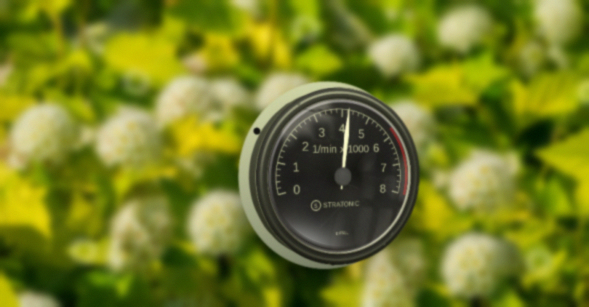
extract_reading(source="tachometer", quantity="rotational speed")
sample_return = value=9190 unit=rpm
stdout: value=4200 unit=rpm
